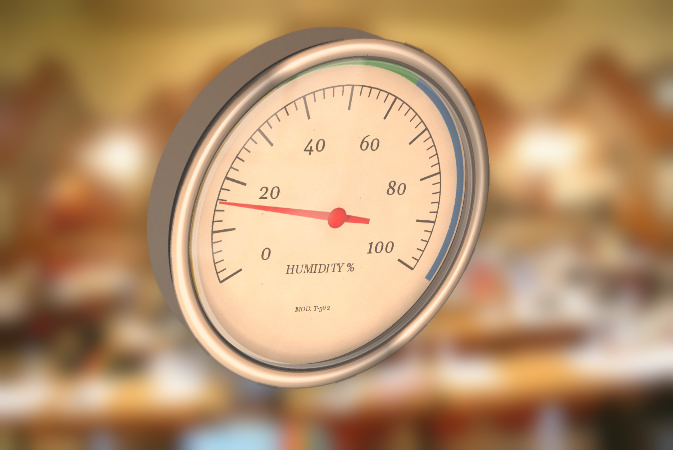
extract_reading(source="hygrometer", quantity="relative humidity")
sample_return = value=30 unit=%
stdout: value=16 unit=%
